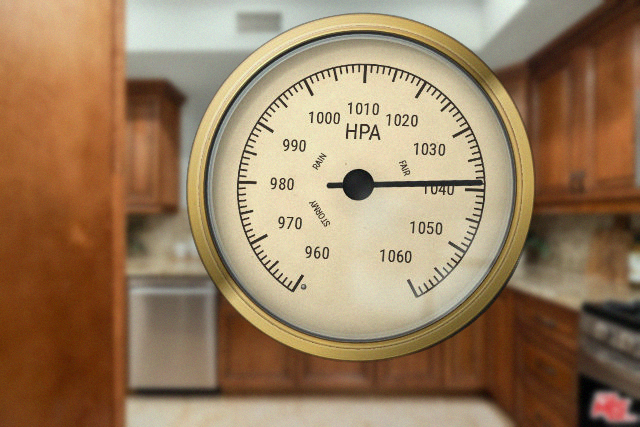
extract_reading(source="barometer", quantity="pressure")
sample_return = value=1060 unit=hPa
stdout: value=1039 unit=hPa
